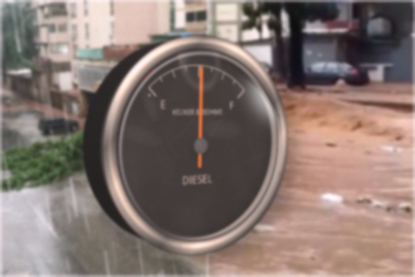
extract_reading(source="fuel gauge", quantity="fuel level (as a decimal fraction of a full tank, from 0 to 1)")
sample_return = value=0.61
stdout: value=0.5
